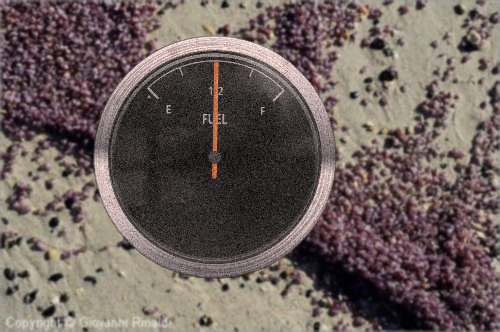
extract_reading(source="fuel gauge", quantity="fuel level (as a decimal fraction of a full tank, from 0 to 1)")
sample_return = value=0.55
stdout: value=0.5
